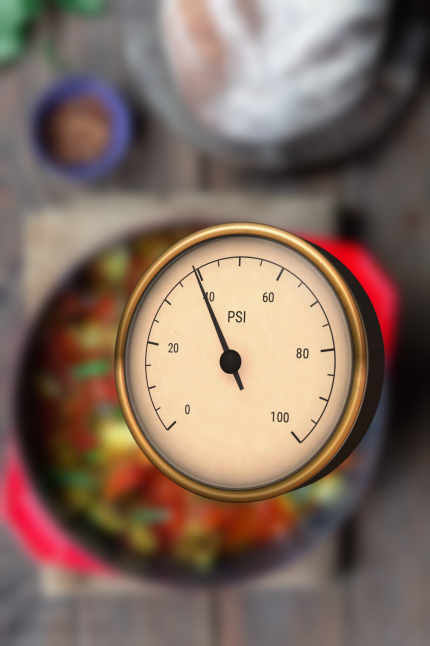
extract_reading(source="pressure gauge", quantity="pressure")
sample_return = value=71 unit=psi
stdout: value=40 unit=psi
